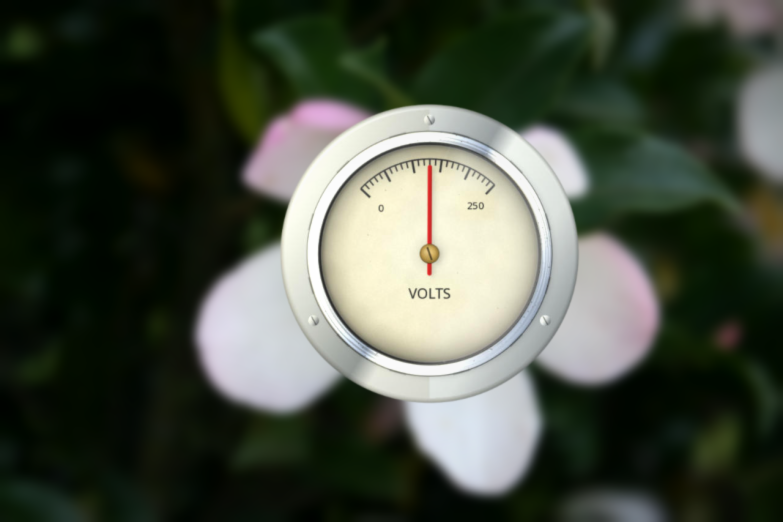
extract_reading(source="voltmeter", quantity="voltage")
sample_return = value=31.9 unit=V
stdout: value=130 unit=V
